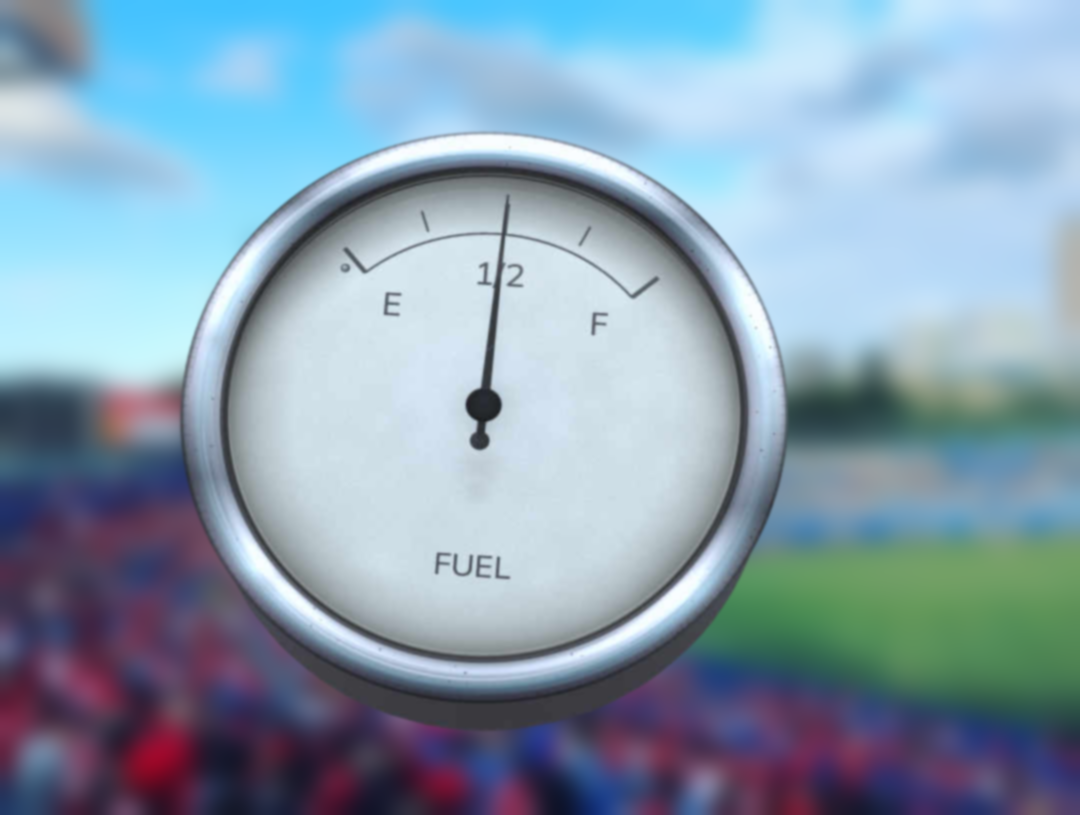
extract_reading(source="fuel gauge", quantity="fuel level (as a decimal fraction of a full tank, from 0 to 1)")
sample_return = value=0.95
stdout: value=0.5
